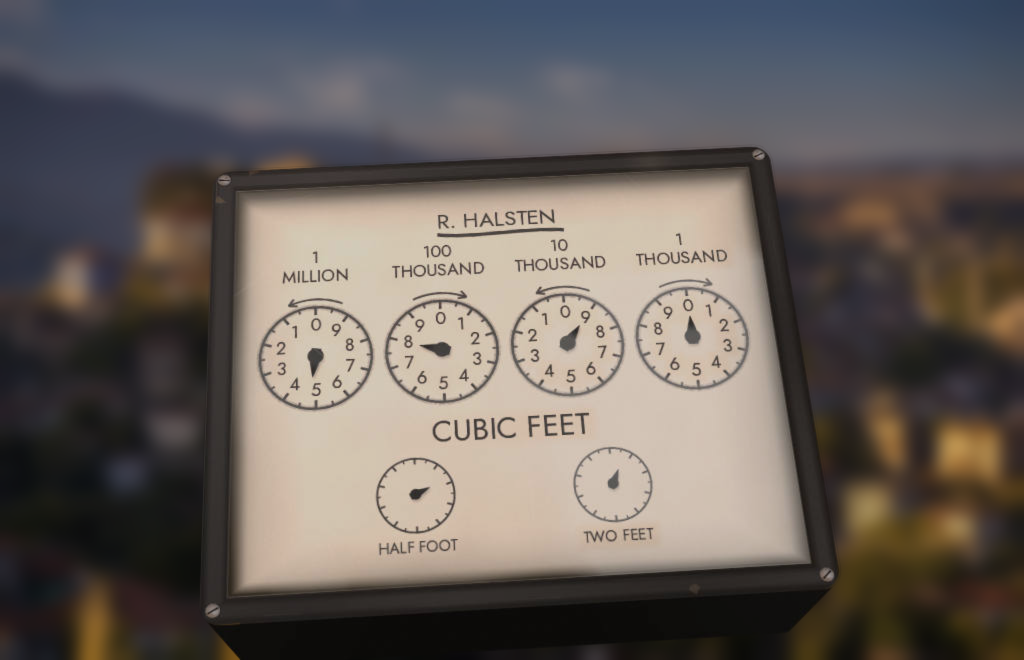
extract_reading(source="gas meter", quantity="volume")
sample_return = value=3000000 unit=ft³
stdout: value=479000 unit=ft³
